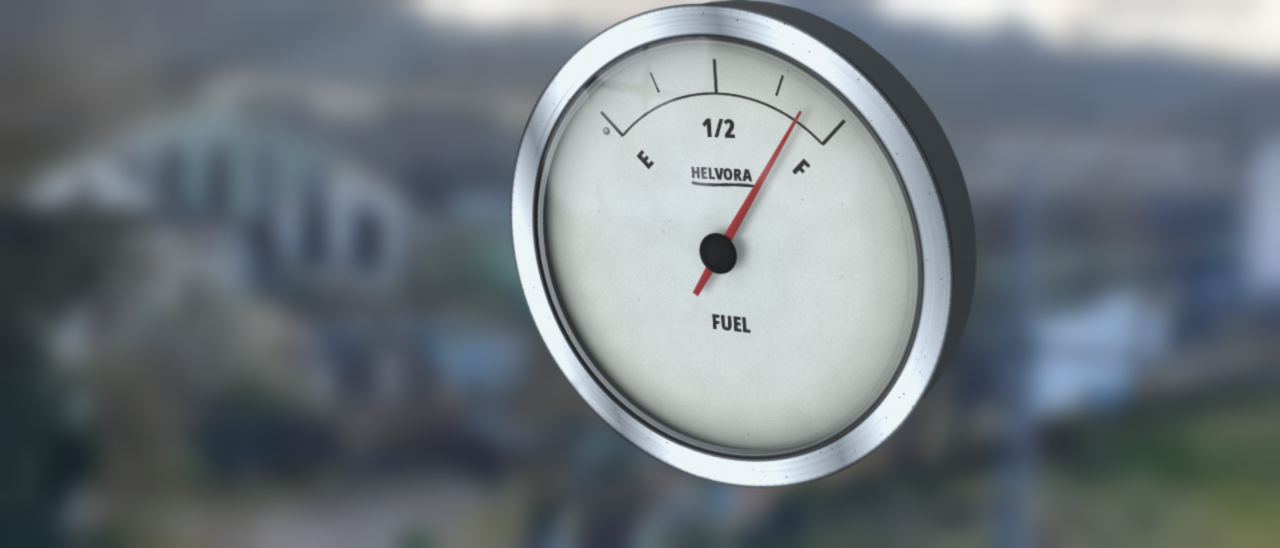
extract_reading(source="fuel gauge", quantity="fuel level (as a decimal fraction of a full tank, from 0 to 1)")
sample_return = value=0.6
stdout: value=0.875
